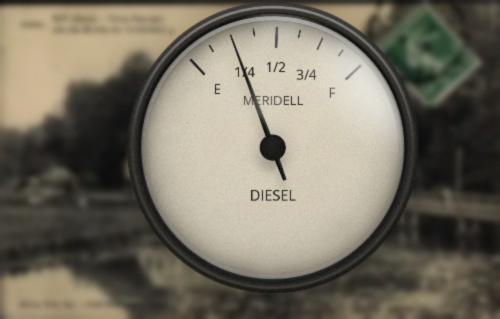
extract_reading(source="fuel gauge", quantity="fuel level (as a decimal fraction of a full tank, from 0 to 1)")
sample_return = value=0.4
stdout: value=0.25
